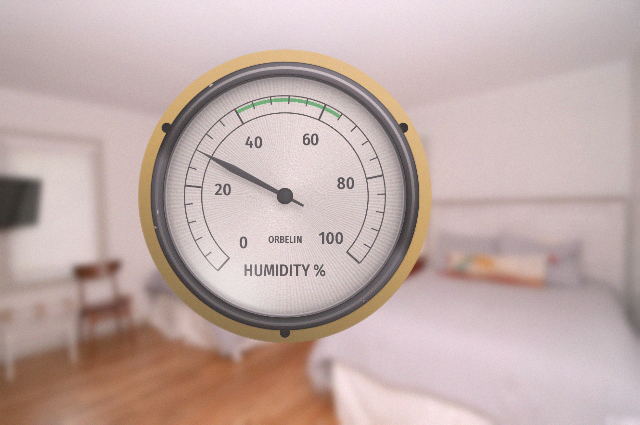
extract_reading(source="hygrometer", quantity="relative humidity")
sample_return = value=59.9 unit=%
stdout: value=28 unit=%
